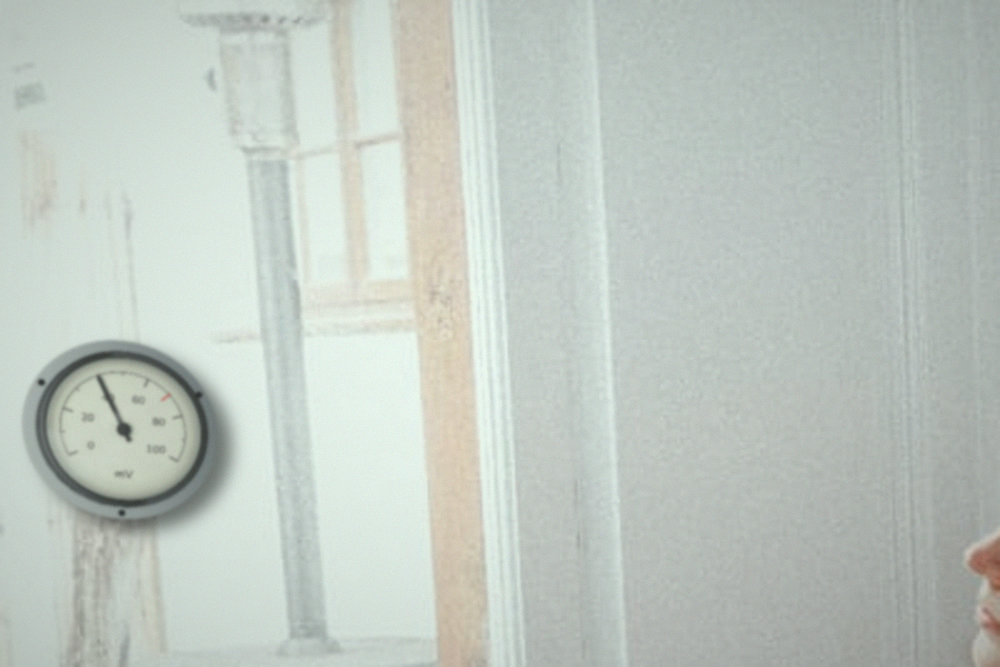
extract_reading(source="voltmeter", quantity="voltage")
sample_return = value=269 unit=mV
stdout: value=40 unit=mV
